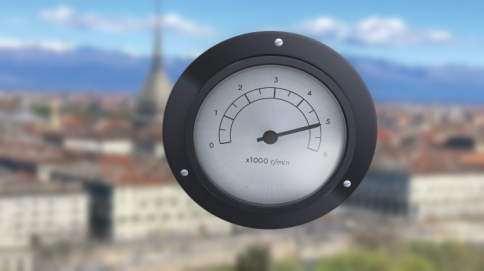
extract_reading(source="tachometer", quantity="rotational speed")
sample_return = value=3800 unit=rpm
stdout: value=5000 unit=rpm
